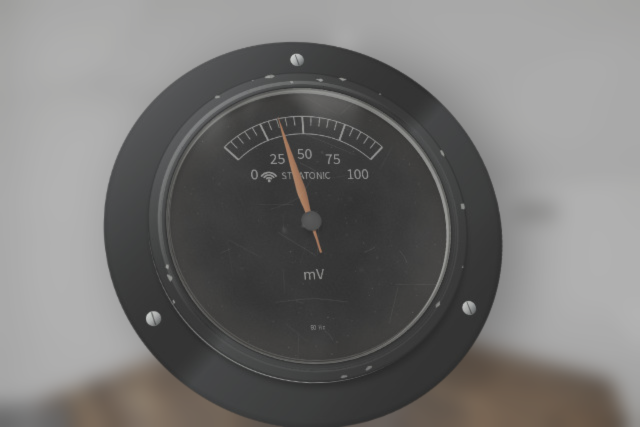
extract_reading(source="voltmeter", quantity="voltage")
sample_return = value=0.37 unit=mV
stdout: value=35 unit=mV
